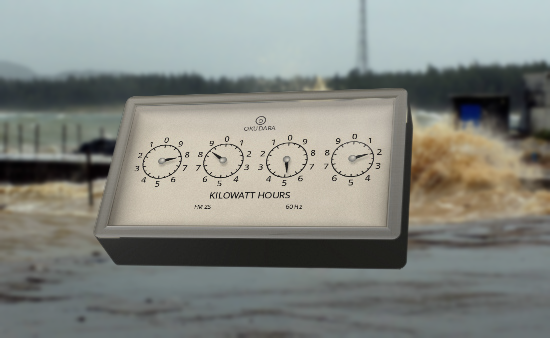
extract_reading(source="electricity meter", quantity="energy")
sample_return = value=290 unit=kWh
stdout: value=7852 unit=kWh
